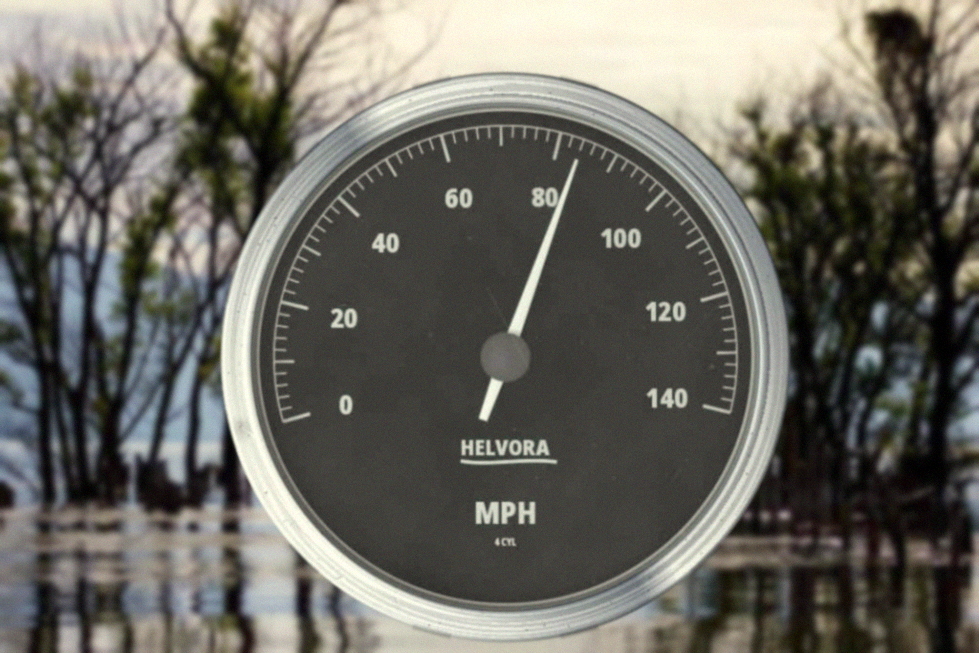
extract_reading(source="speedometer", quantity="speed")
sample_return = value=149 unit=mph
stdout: value=84 unit=mph
